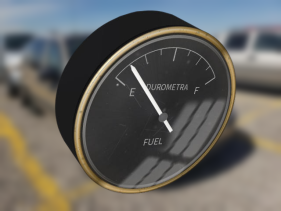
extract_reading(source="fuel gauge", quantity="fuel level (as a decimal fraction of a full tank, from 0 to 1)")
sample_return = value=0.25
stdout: value=0.125
